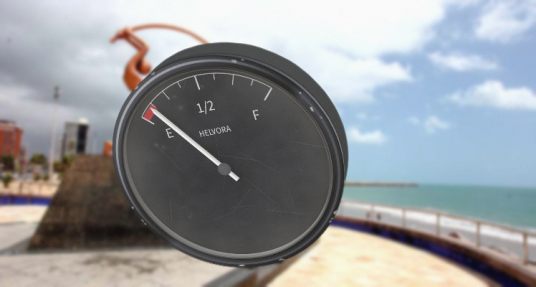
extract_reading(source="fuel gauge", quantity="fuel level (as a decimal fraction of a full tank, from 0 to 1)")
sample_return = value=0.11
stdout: value=0.125
